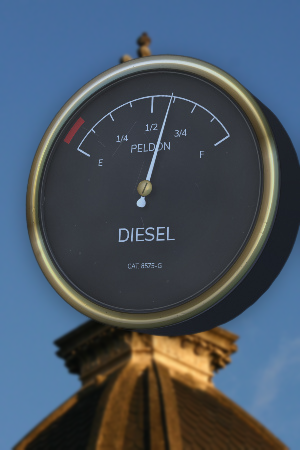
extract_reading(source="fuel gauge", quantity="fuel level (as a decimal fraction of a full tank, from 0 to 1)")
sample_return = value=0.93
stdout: value=0.625
